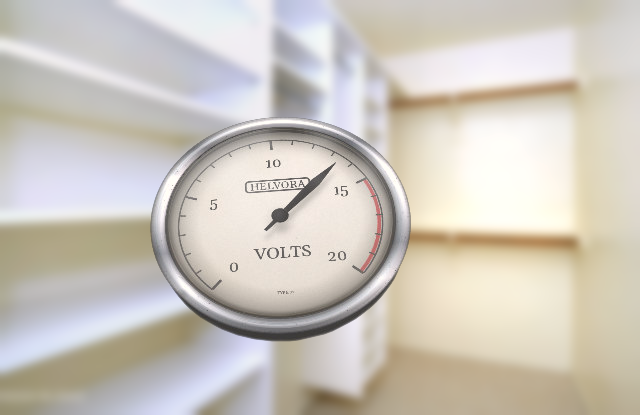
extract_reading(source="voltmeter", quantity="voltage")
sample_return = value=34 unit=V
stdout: value=13.5 unit=V
